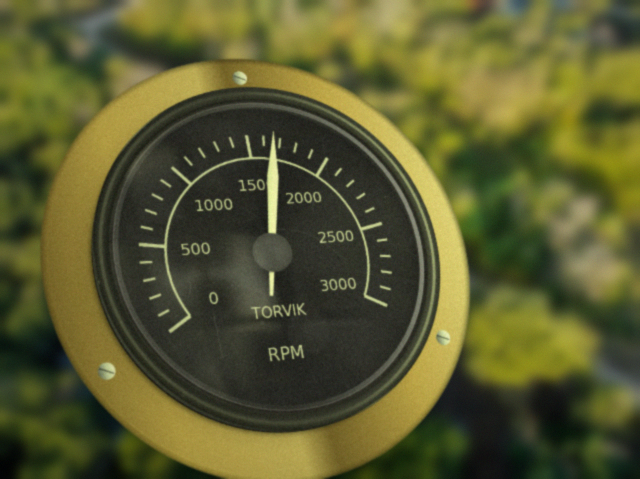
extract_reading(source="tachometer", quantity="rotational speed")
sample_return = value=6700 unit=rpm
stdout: value=1650 unit=rpm
